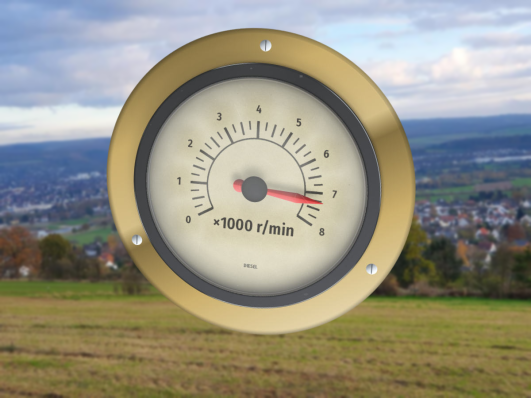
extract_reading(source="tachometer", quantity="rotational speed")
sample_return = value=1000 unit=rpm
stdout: value=7250 unit=rpm
